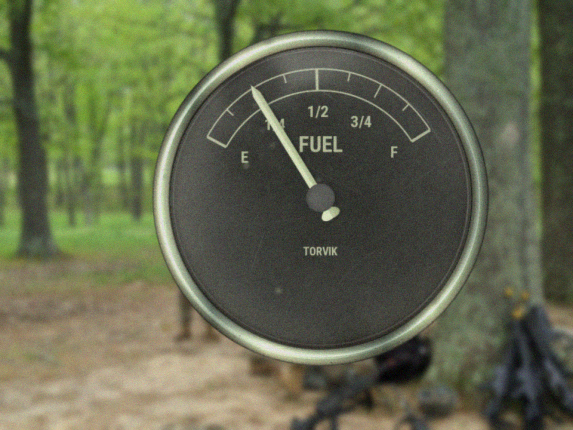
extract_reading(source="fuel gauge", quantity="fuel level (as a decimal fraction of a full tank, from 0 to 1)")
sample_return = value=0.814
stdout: value=0.25
